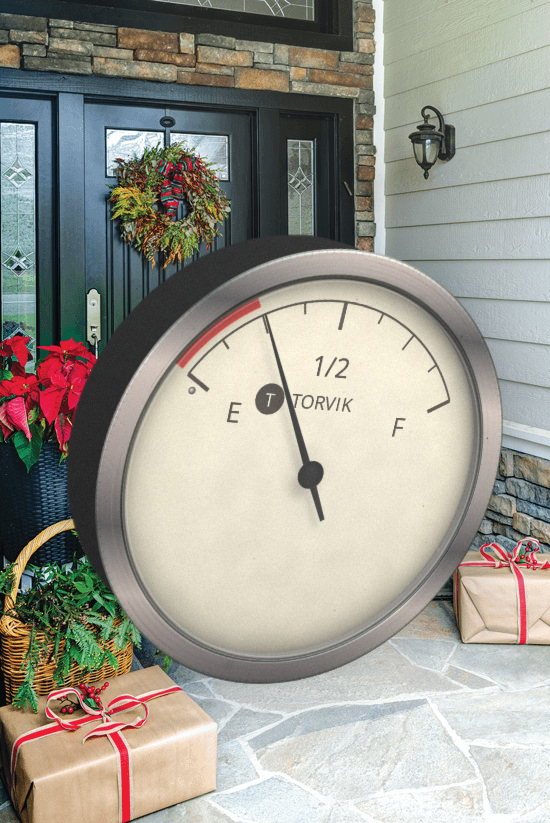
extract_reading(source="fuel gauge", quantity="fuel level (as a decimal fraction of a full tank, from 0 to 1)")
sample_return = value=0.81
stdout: value=0.25
